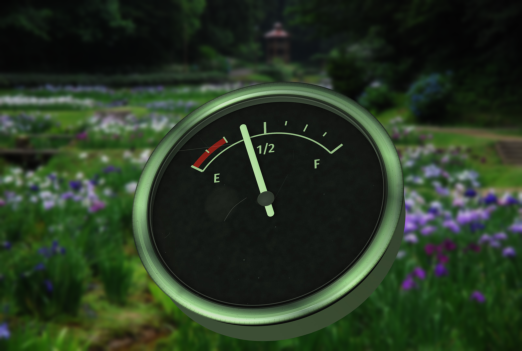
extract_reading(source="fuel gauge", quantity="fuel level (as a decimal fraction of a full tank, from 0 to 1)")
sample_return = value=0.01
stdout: value=0.375
